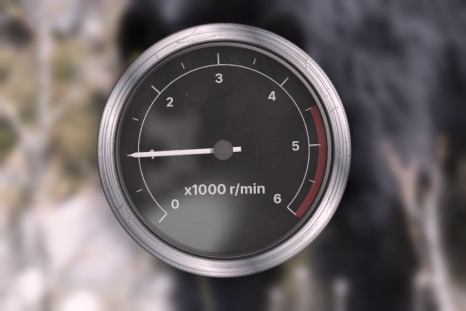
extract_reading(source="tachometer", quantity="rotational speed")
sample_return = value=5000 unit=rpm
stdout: value=1000 unit=rpm
